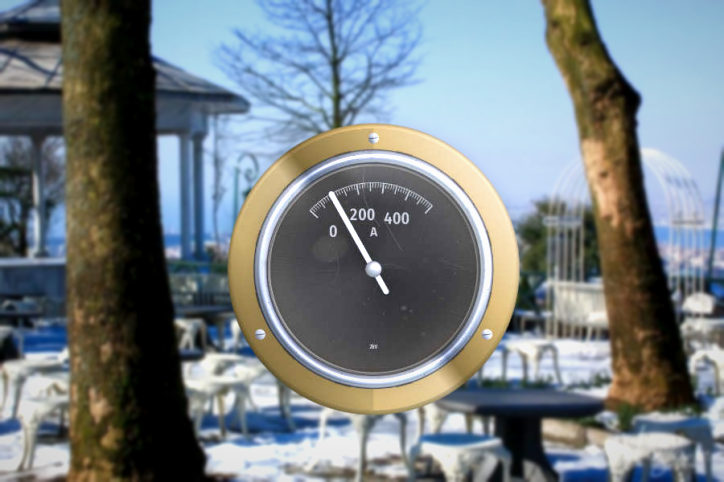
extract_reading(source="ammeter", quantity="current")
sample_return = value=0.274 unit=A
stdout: value=100 unit=A
